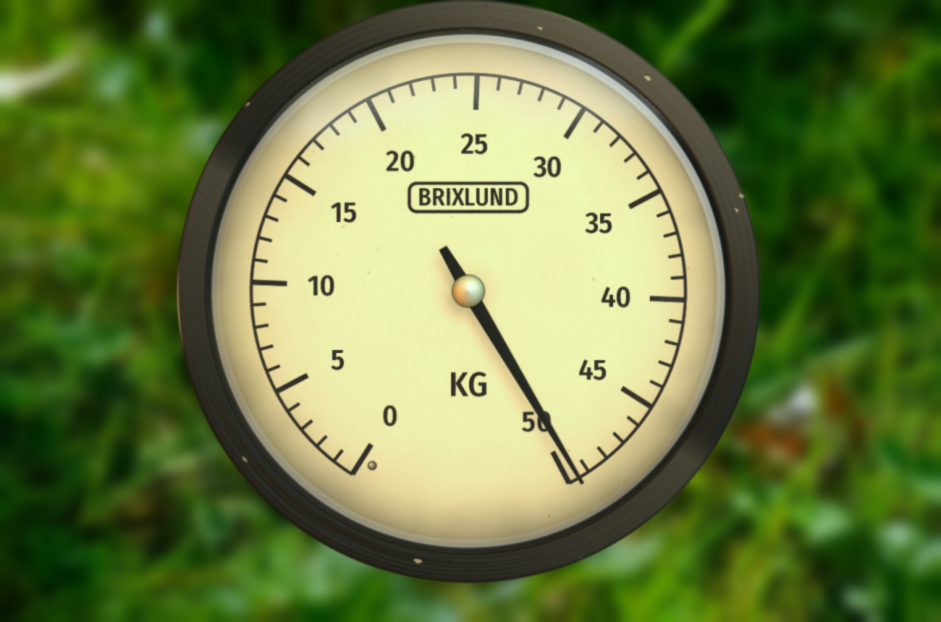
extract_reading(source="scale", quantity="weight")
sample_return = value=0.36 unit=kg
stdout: value=49.5 unit=kg
